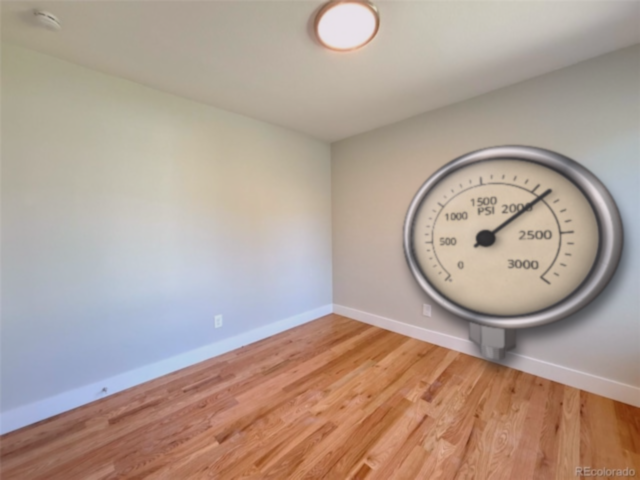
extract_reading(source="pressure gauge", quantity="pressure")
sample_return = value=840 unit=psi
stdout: value=2100 unit=psi
